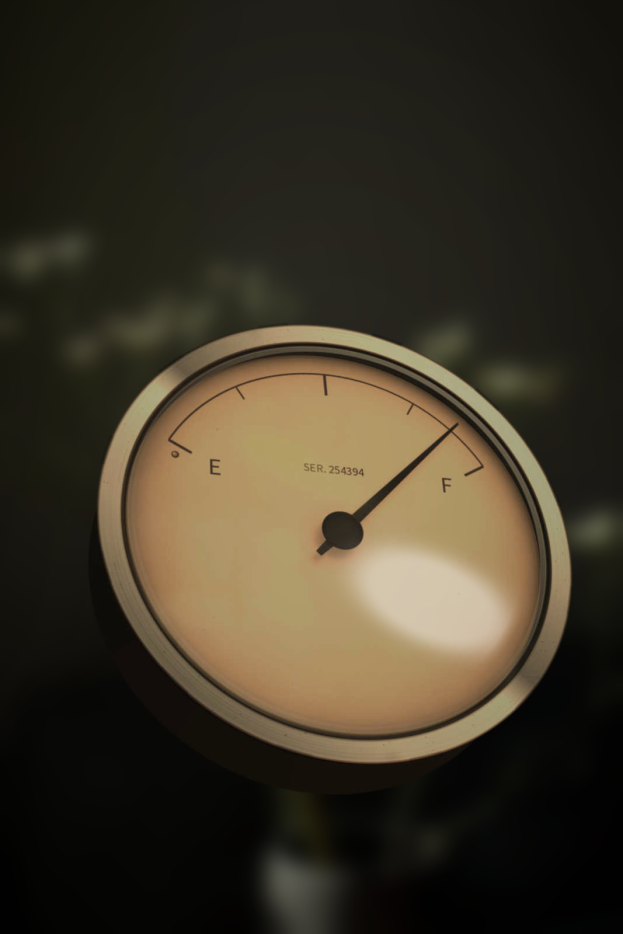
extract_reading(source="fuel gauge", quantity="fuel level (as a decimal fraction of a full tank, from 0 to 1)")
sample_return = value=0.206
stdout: value=0.875
